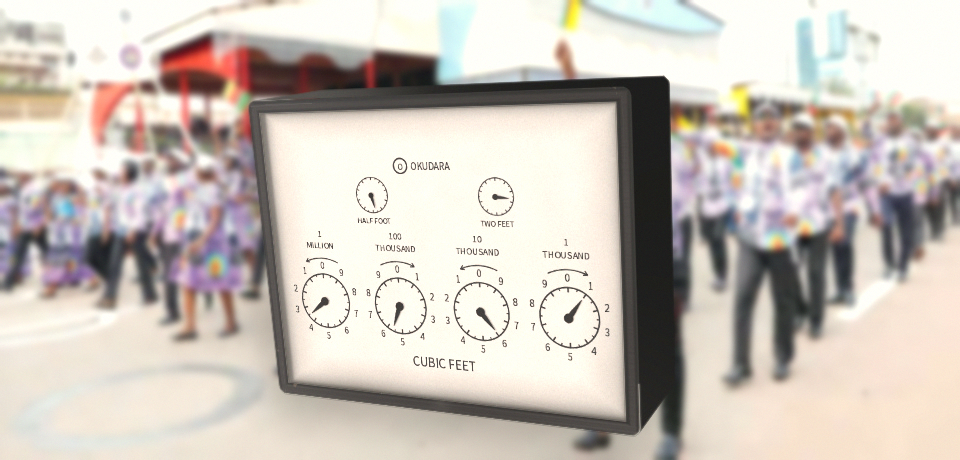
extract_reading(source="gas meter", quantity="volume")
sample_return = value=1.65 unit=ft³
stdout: value=356100 unit=ft³
